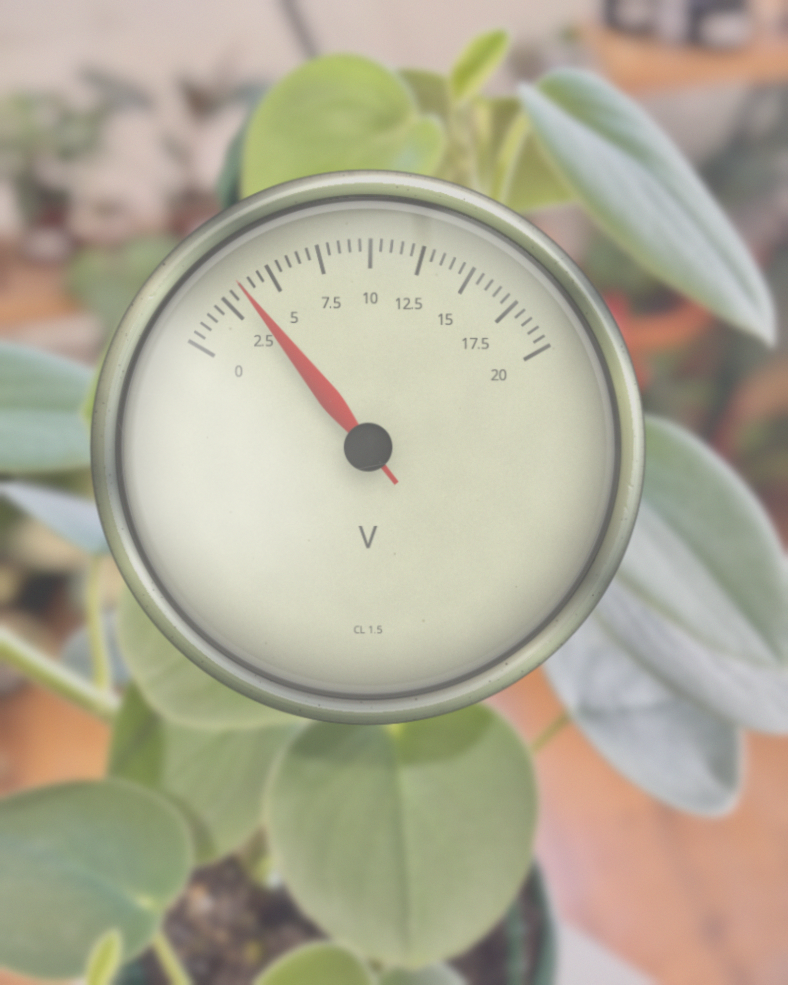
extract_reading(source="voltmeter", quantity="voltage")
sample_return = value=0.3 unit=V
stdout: value=3.5 unit=V
